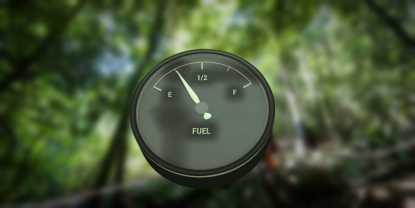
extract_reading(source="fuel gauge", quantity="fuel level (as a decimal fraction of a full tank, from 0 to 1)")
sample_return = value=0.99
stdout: value=0.25
